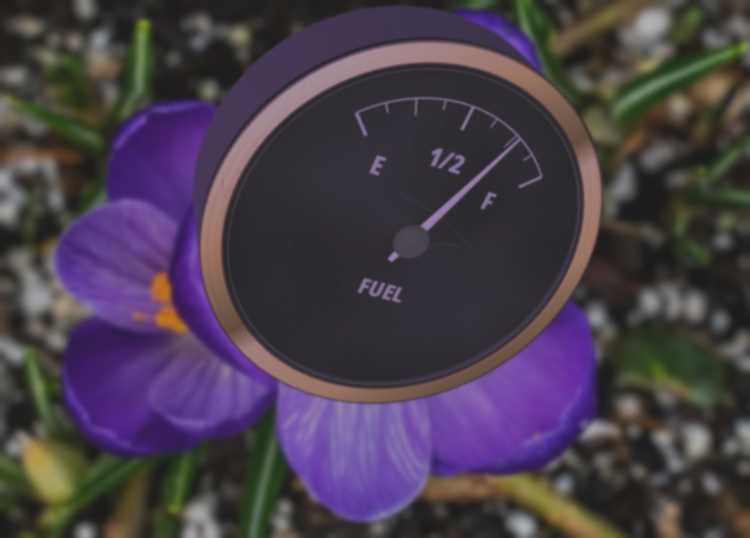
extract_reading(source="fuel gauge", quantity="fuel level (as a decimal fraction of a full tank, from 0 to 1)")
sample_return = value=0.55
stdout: value=0.75
